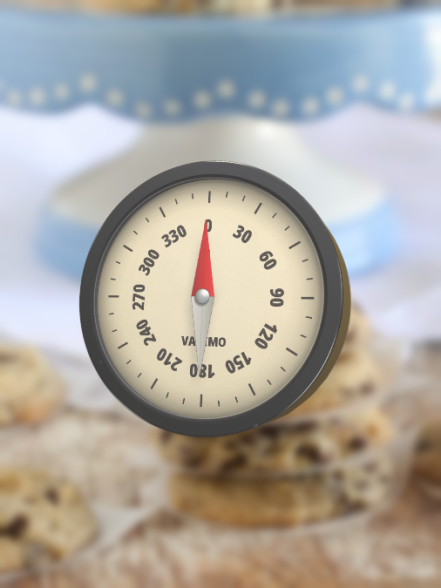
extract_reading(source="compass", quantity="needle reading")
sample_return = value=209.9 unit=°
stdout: value=0 unit=°
